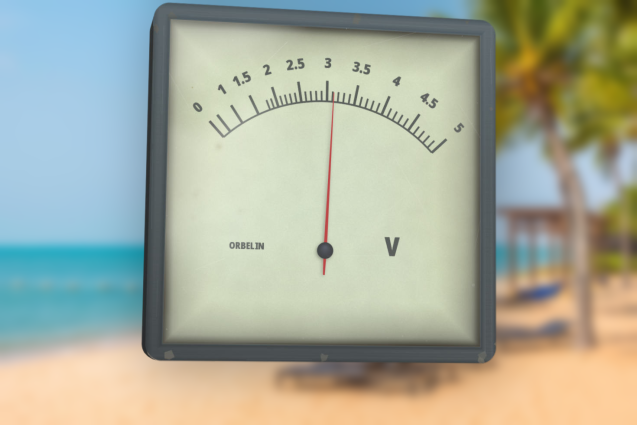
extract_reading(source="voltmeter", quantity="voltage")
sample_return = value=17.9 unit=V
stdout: value=3.1 unit=V
